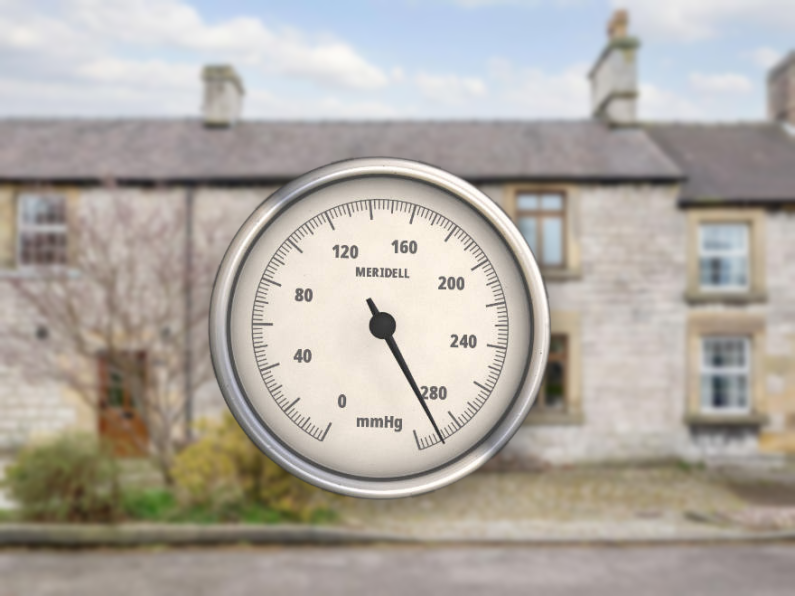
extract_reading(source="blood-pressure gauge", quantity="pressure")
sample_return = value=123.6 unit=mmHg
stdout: value=290 unit=mmHg
